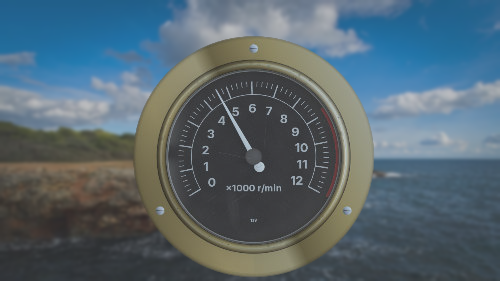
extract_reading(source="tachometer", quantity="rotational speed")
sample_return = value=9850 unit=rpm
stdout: value=4600 unit=rpm
